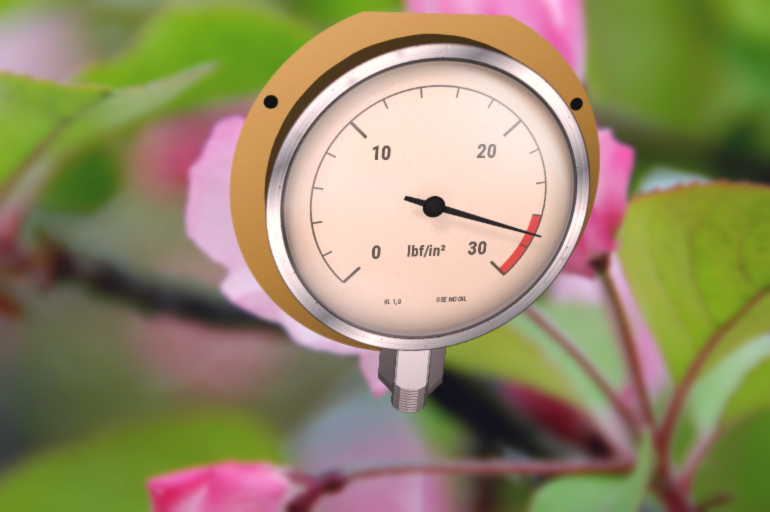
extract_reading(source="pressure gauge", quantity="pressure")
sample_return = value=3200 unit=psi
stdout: value=27 unit=psi
